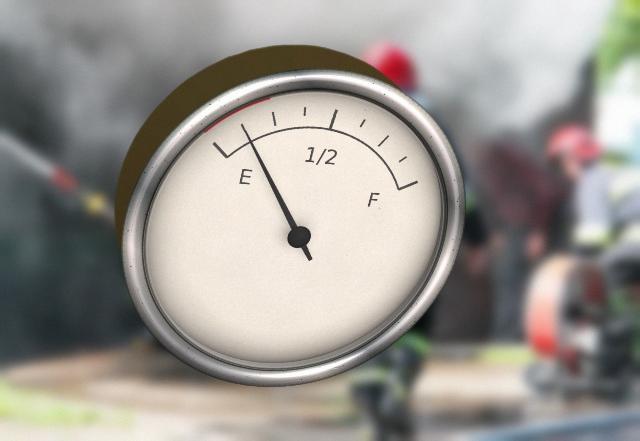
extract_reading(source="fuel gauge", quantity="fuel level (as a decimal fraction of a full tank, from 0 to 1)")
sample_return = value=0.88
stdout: value=0.125
